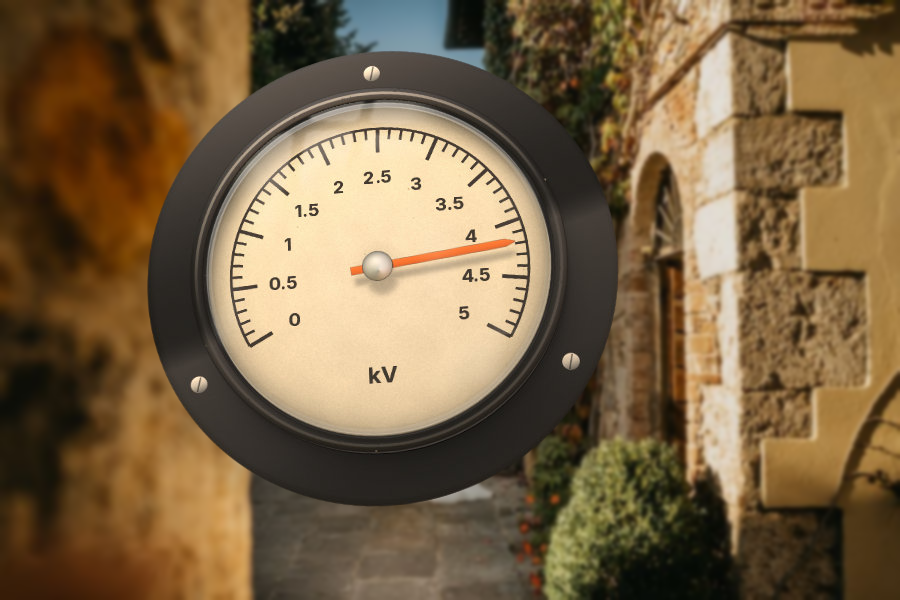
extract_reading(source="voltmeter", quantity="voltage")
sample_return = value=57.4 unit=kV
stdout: value=4.2 unit=kV
